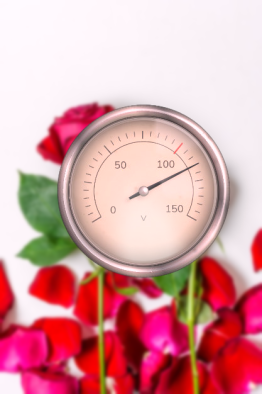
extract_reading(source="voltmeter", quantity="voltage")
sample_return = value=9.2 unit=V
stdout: value=115 unit=V
